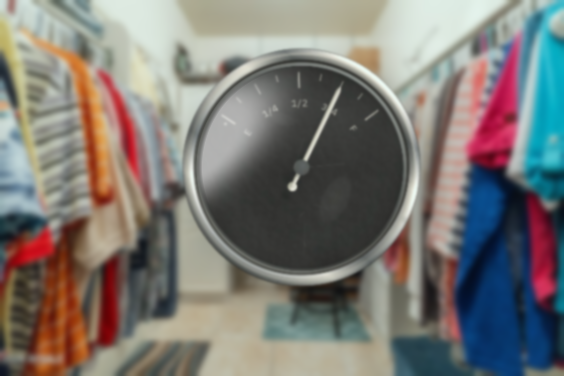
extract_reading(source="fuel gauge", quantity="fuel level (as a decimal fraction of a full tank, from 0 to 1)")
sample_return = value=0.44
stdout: value=0.75
